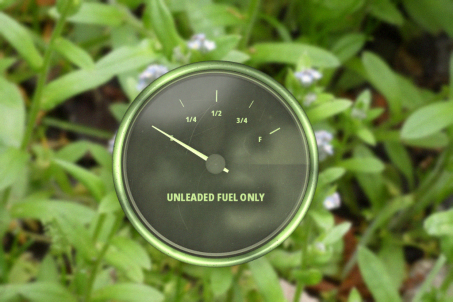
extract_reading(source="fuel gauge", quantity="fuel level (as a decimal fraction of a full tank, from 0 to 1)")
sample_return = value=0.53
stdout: value=0
